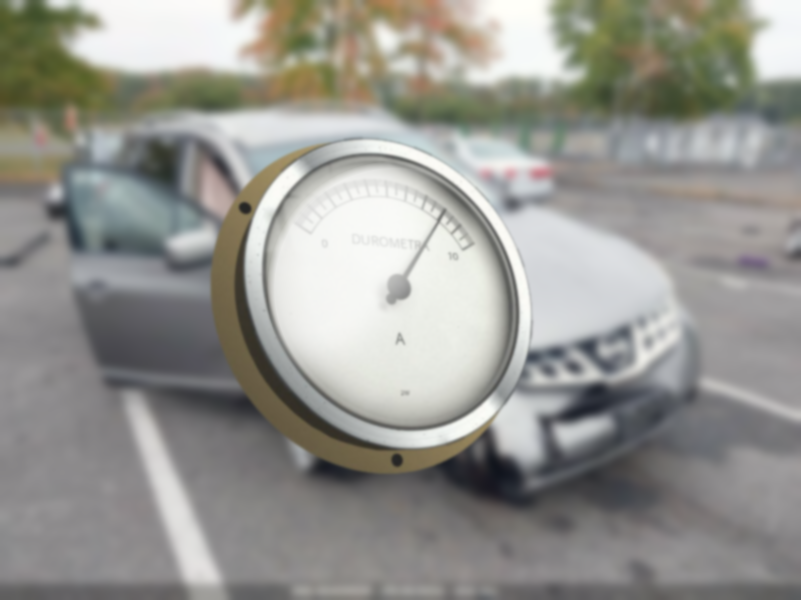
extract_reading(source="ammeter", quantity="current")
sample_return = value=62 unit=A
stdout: value=8 unit=A
